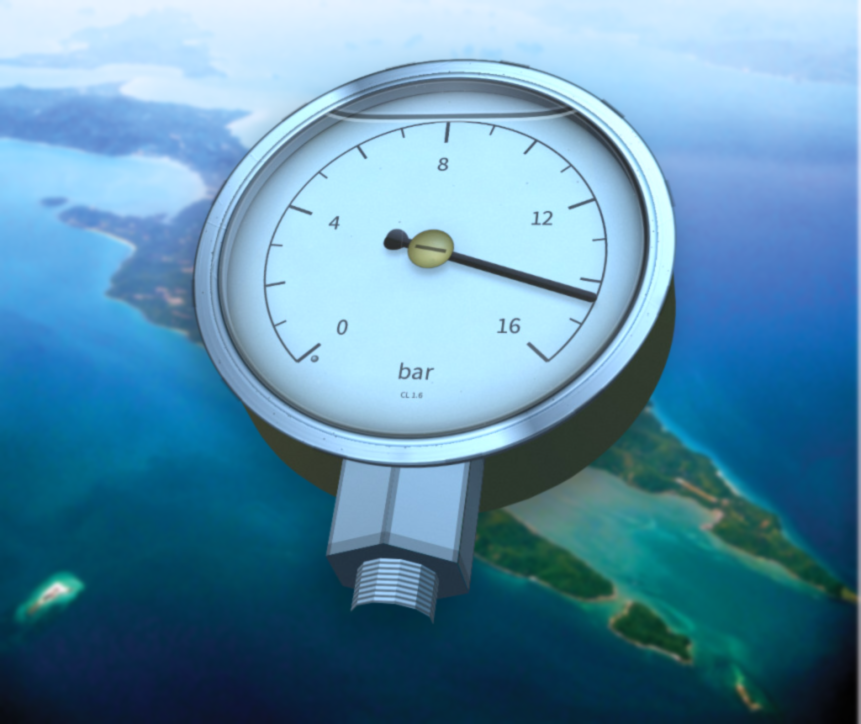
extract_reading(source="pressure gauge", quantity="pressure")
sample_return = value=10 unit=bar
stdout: value=14.5 unit=bar
